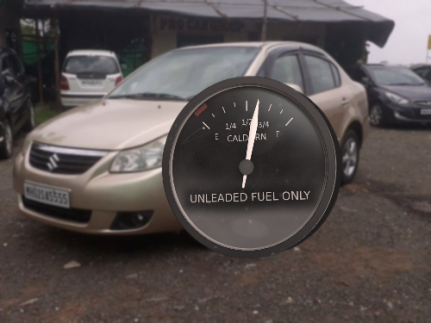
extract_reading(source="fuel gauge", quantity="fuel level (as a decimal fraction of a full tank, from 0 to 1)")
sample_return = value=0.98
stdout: value=0.625
